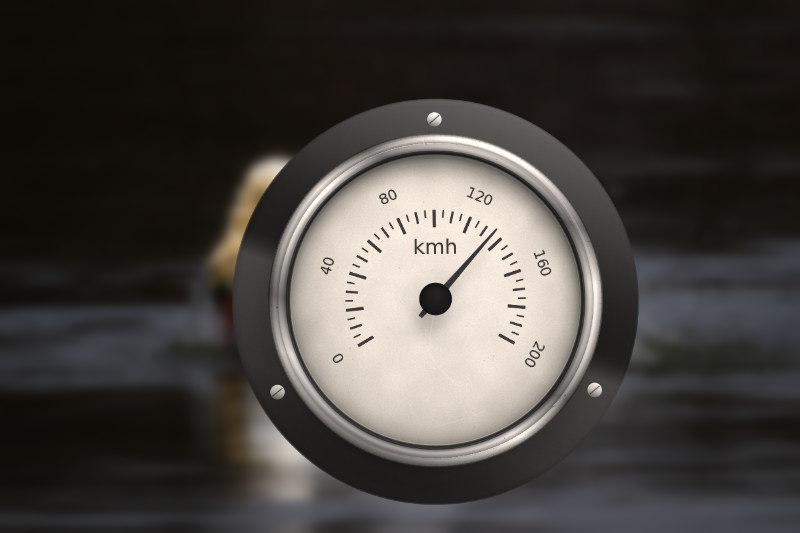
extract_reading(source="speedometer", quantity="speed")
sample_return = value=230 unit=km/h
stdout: value=135 unit=km/h
